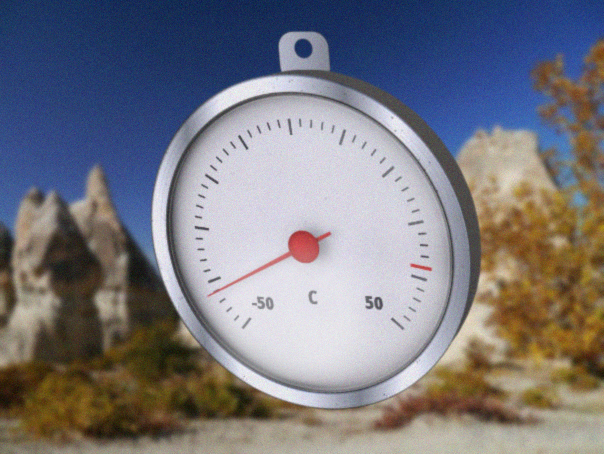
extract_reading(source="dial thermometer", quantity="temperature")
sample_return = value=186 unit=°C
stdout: value=-42 unit=°C
